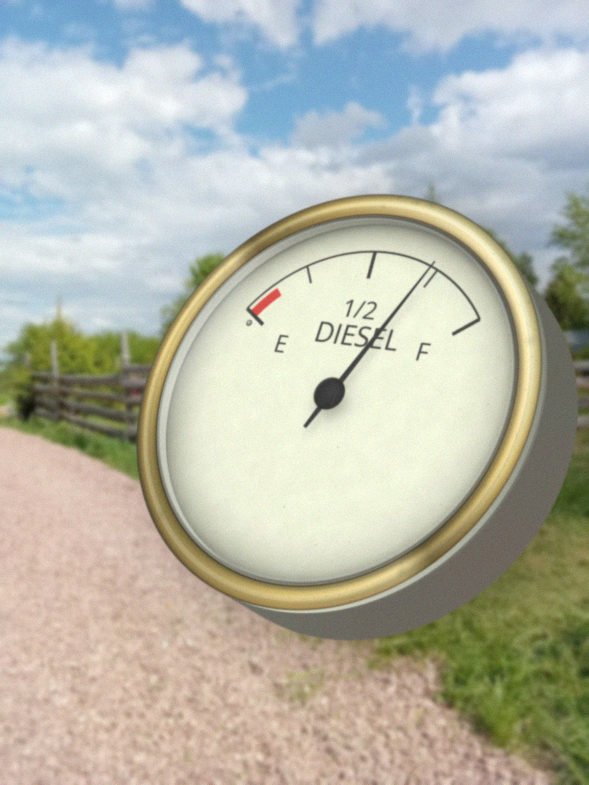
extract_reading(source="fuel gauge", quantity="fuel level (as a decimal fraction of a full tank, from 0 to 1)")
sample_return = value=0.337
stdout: value=0.75
